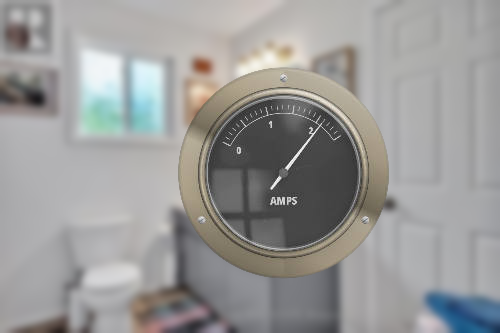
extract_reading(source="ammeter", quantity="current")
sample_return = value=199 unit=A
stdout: value=2.1 unit=A
